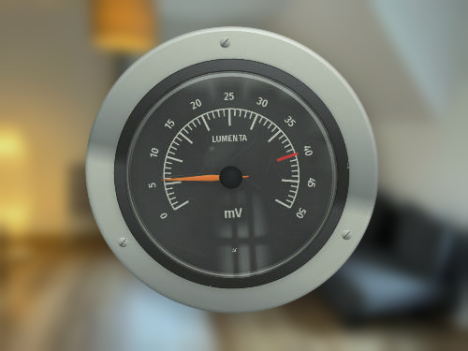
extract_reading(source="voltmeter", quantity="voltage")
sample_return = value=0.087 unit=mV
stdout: value=6 unit=mV
